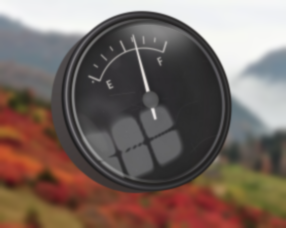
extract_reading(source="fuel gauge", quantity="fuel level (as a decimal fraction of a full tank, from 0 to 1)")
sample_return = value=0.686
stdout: value=0.625
